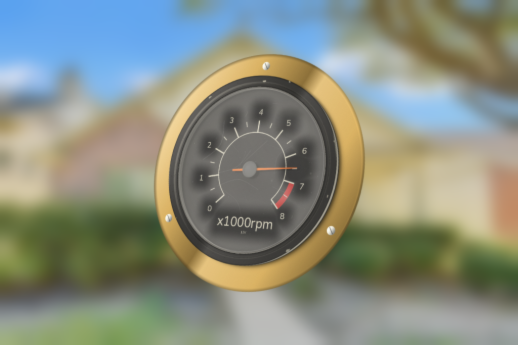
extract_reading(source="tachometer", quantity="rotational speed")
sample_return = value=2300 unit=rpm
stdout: value=6500 unit=rpm
